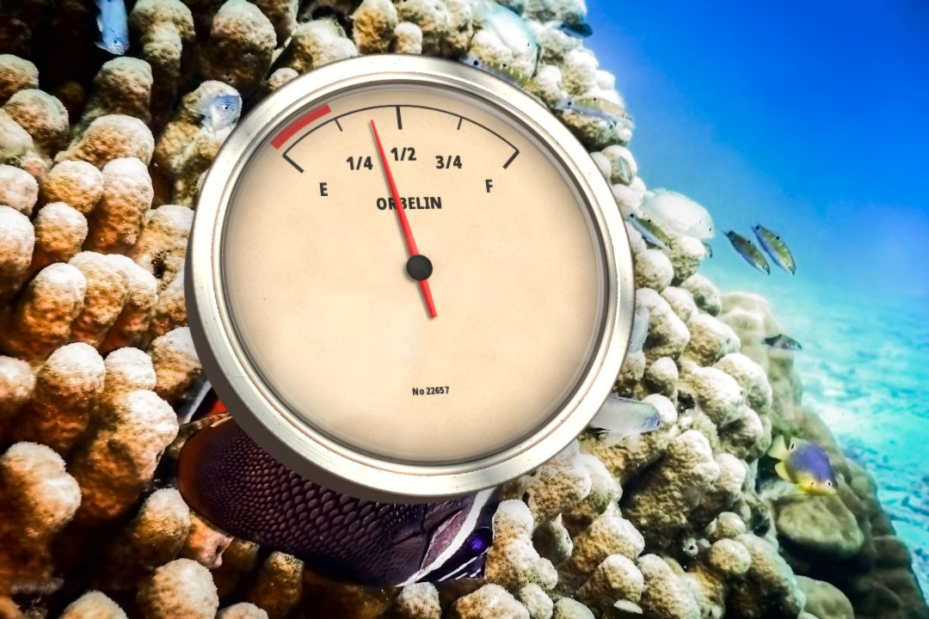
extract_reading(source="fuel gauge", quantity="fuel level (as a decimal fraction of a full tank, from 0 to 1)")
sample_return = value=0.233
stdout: value=0.375
